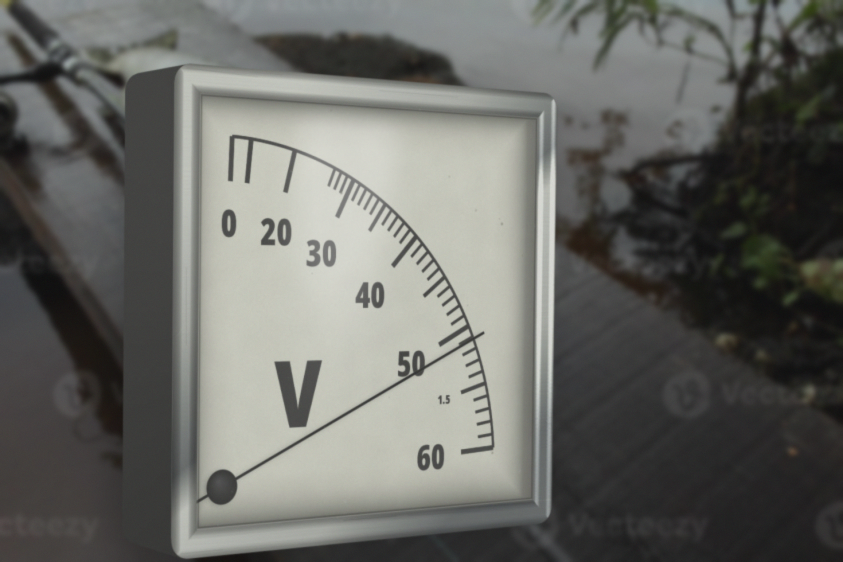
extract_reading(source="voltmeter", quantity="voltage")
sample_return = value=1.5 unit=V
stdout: value=51 unit=V
